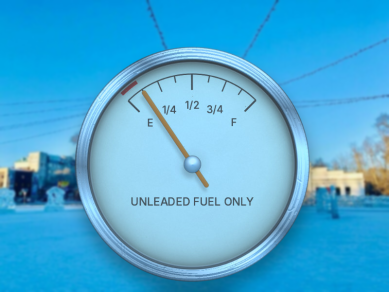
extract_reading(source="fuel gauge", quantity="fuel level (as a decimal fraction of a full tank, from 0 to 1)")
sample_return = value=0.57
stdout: value=0.125
